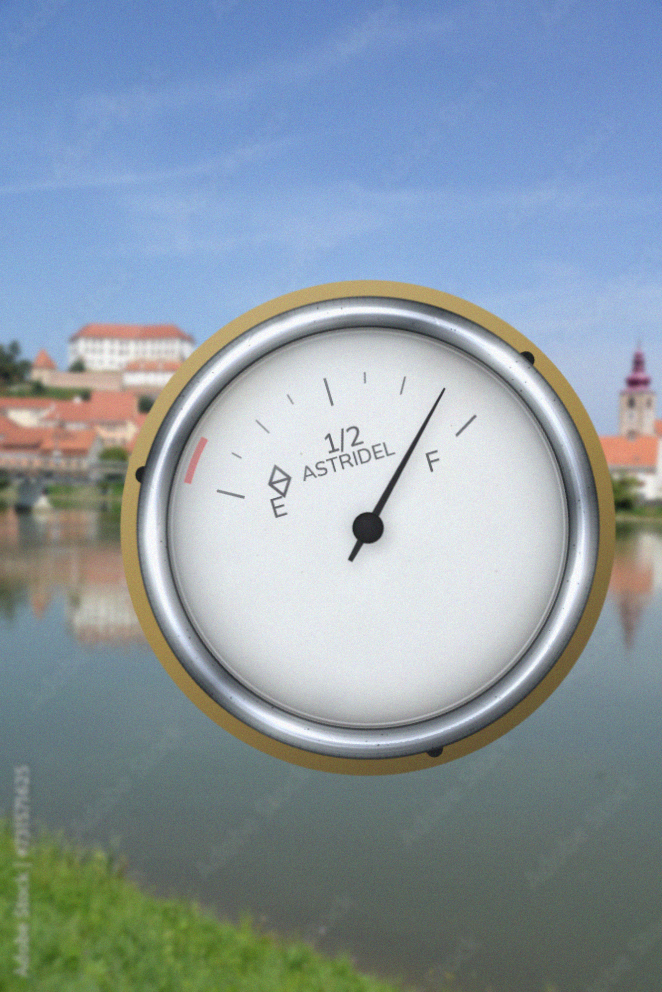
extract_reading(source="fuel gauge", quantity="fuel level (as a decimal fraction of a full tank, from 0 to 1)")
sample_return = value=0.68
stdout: value=0.875
